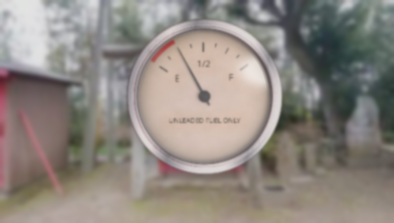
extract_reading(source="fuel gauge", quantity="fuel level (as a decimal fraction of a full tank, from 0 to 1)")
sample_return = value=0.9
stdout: value=0.25
